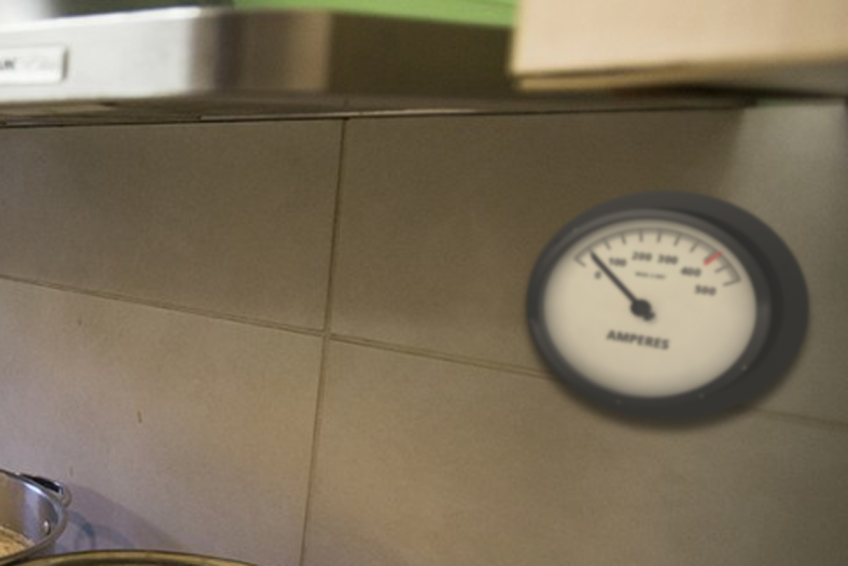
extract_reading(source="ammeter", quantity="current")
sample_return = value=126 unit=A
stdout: value=50 unit=A
